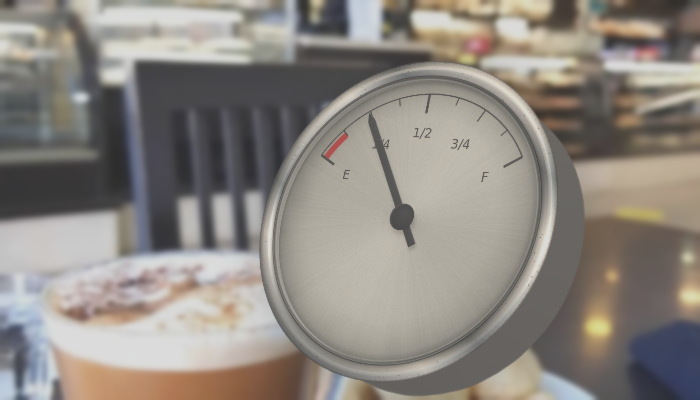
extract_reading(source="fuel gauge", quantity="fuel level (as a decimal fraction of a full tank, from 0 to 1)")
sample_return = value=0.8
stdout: value=0.25
